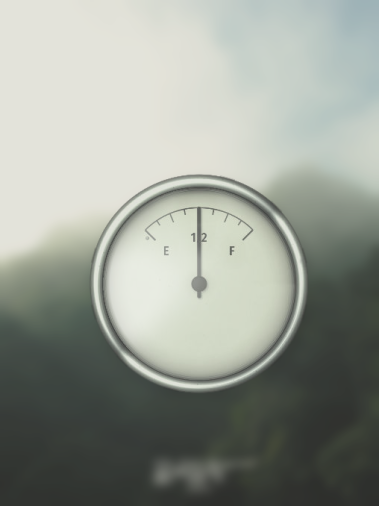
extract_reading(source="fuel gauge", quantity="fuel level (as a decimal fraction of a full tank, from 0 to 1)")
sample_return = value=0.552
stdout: value=0.5
